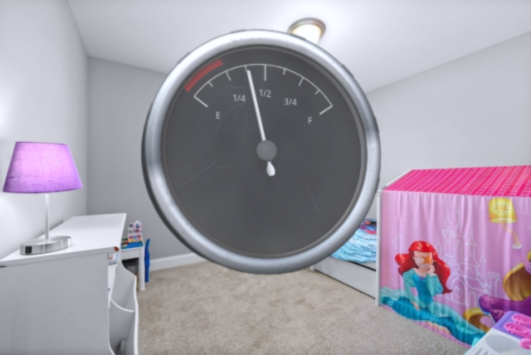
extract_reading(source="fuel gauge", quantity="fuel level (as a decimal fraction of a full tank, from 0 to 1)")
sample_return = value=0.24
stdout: value=0.375
